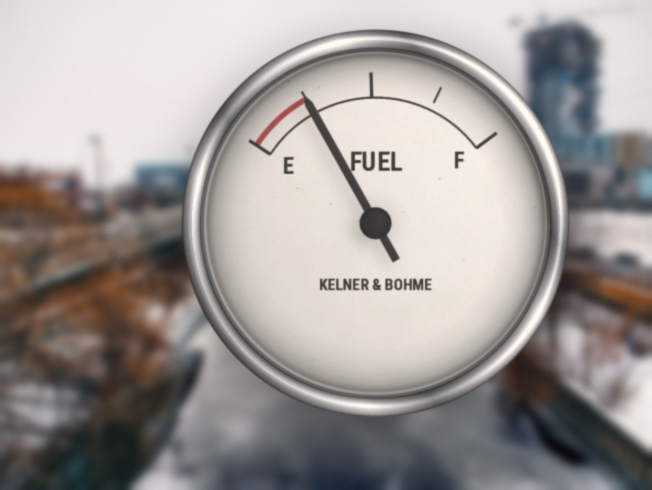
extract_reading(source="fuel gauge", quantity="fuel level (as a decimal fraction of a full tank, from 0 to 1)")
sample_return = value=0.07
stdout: value=0.25
